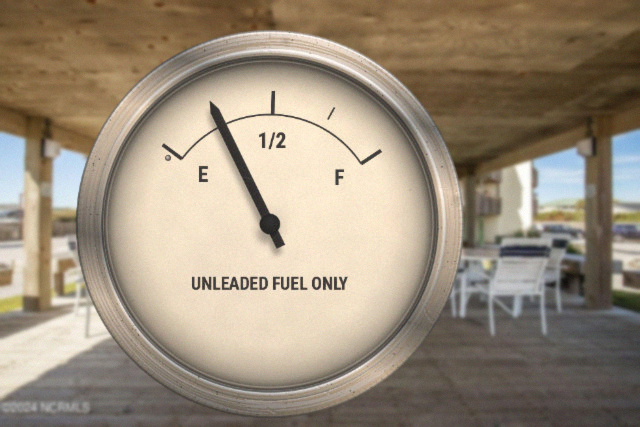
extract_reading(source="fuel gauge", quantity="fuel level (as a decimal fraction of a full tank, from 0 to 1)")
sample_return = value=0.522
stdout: value=0.25
